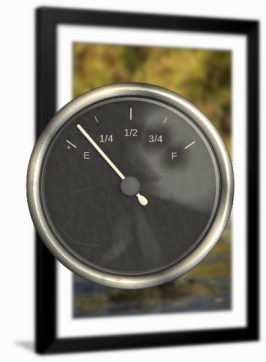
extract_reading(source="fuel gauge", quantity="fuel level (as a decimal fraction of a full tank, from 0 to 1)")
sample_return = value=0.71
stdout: value=0.125
